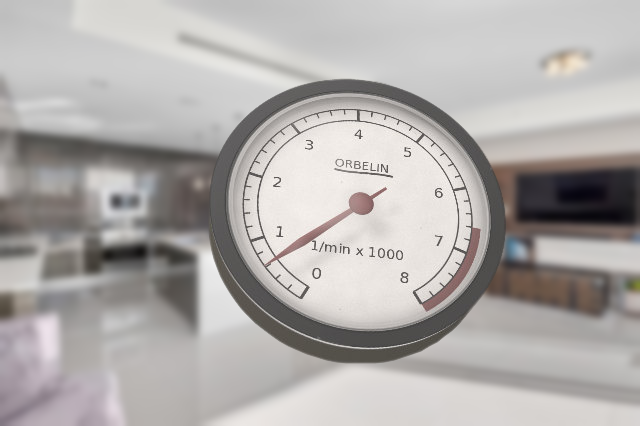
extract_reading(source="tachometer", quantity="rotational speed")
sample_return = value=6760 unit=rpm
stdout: value=600 unit=rpm
